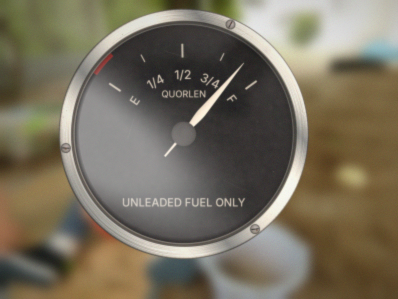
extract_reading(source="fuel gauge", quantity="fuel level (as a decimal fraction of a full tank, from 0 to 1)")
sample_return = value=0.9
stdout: value=0.875
